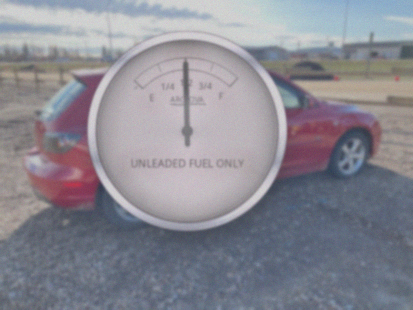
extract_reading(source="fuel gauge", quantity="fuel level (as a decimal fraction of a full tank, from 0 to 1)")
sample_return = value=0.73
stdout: value=0.5
